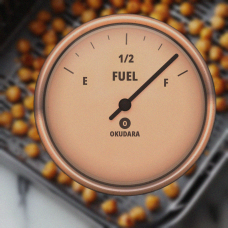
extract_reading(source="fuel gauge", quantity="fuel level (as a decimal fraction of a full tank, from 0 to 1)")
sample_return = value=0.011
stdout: value=0.875
